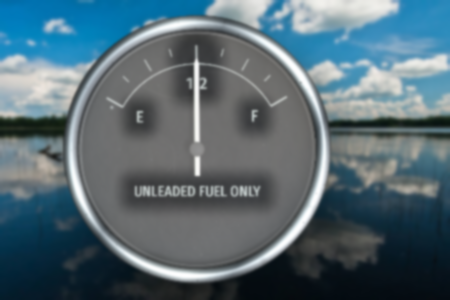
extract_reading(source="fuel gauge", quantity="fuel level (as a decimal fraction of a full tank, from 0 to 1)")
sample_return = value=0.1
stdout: value=0.5
